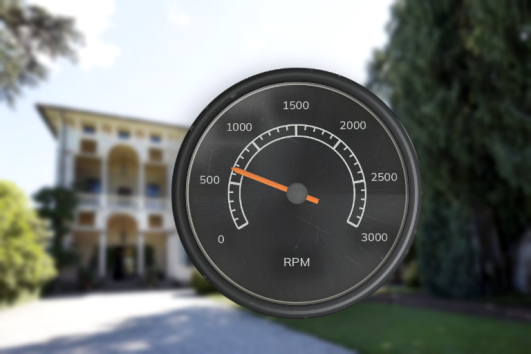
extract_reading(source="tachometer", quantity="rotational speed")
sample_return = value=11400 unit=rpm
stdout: value=650 unit=rpm
